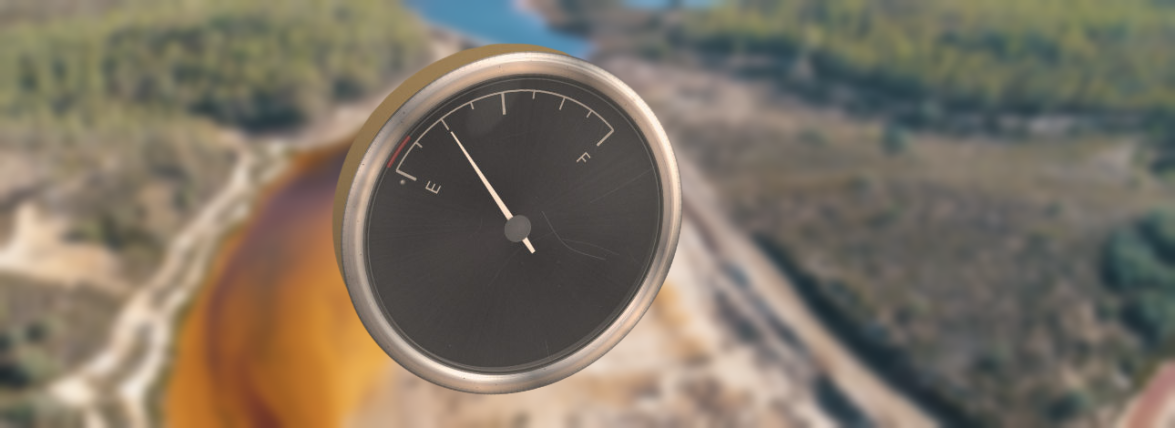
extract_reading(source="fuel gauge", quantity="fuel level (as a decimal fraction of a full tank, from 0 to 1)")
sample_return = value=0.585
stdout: value=0.25
